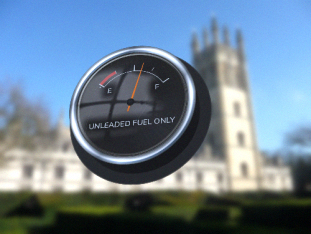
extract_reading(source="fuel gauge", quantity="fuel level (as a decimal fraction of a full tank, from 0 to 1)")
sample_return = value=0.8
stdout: value=0.625
